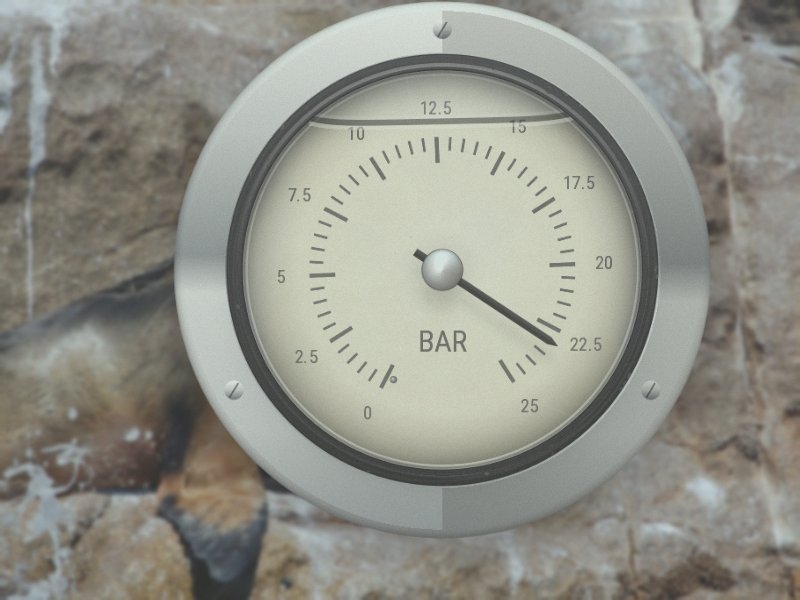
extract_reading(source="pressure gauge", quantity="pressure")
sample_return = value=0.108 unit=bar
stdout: value=23 unit=bar
